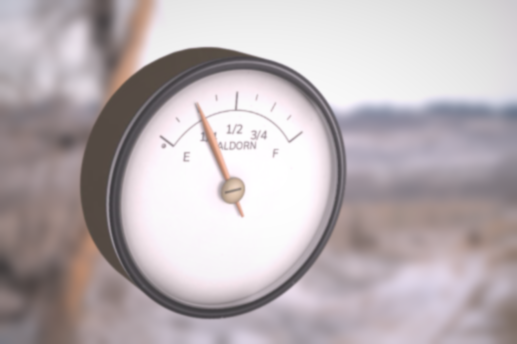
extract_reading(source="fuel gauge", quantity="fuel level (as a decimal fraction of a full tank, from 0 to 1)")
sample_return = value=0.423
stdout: value=0.25
